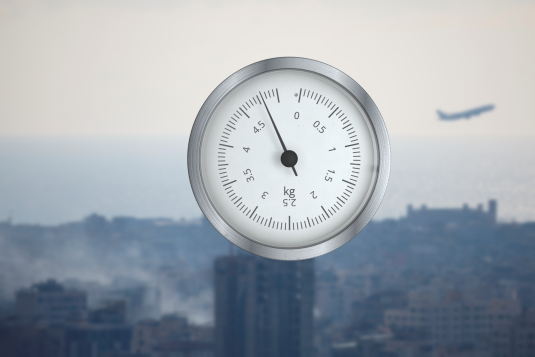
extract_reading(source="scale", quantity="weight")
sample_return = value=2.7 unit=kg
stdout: value=4.8 unit=kg
